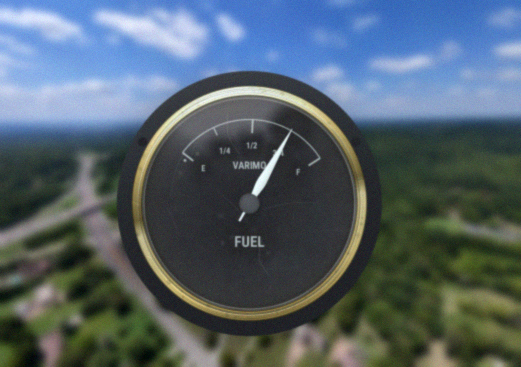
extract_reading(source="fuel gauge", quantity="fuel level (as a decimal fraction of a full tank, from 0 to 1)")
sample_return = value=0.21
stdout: value=0.75
